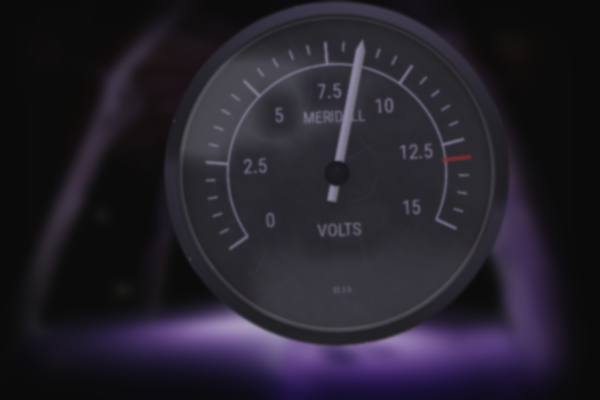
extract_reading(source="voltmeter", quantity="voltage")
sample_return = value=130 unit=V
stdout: value=8.5 unit=V
